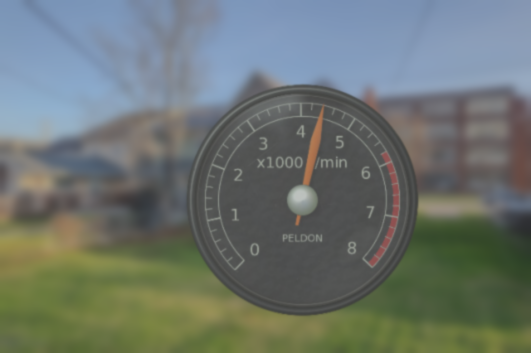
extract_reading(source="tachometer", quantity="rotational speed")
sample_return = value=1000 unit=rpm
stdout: value=4400 unit=rpm
